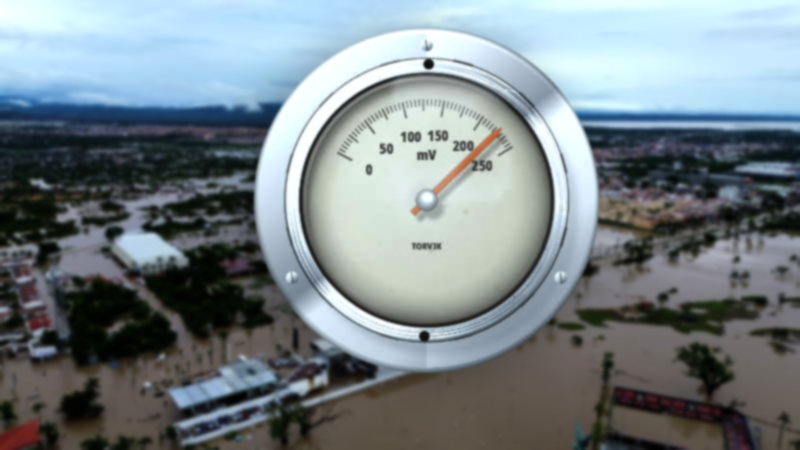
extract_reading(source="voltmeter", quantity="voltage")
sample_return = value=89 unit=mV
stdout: value=225 unit=mV
